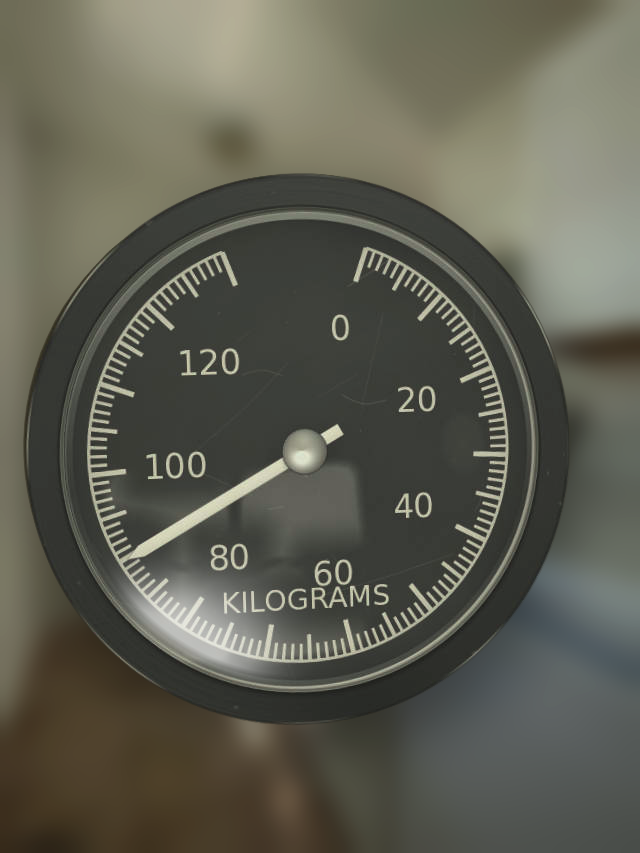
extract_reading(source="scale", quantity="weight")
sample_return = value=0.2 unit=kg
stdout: value=90 unit=kg
